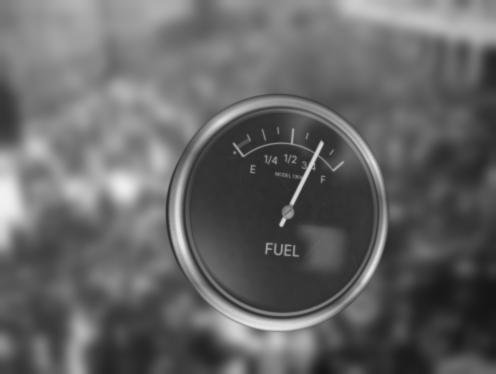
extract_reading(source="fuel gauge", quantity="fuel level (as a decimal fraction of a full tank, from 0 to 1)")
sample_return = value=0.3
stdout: value=0.75
